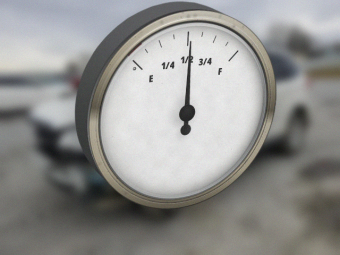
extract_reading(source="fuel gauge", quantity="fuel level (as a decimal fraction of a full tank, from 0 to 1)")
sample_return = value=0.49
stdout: value=0.5
